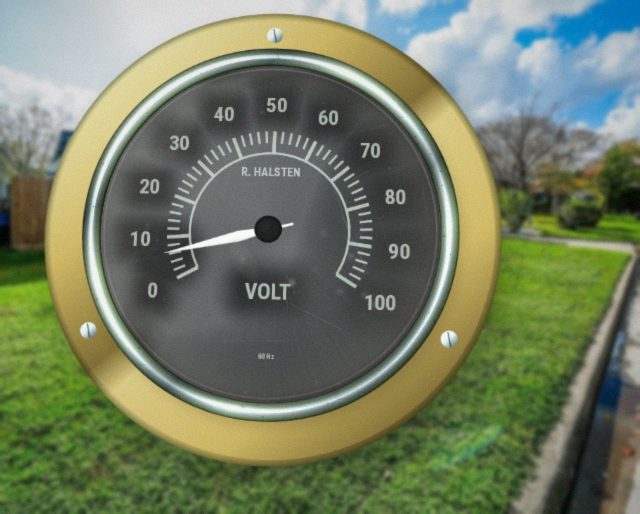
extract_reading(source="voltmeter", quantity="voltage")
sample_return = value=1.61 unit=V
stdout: value=6 unit=V
